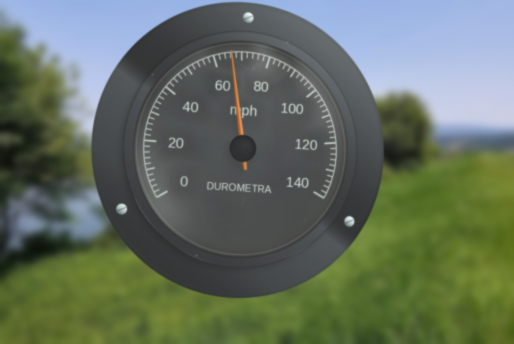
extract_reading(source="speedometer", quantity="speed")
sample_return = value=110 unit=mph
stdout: value=66 unit=mph
